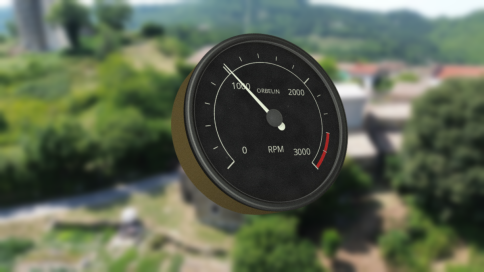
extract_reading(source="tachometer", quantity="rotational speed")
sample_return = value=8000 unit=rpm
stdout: value=1000 unit=rpm
